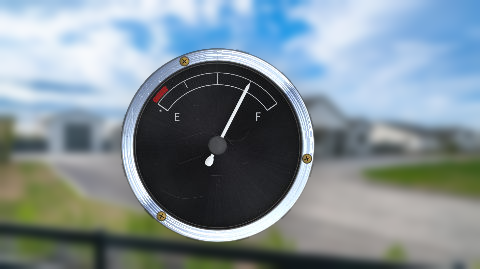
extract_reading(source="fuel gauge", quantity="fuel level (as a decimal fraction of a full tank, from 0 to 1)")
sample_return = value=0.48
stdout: value=0.75
